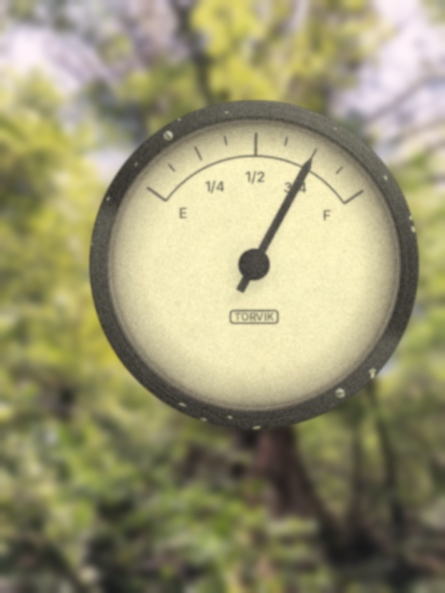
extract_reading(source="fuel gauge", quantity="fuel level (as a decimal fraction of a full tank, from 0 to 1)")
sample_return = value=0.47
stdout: value=0.75
